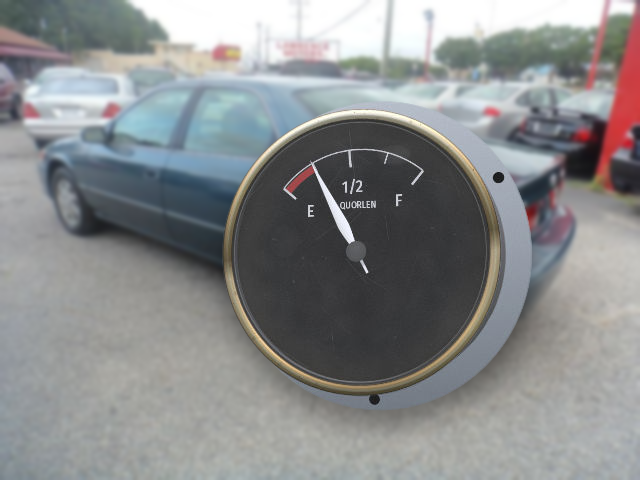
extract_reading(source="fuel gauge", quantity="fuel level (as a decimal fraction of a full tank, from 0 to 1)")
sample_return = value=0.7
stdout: value=0.25
